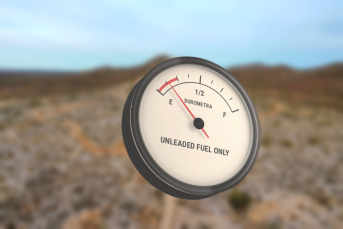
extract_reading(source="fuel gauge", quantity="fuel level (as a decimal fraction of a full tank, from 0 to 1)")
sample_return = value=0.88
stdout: value=0.125
